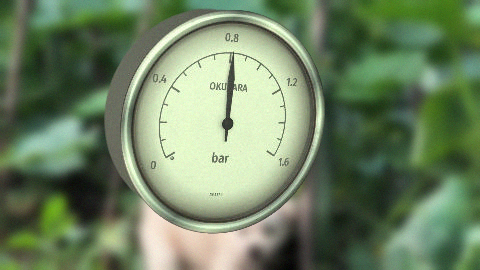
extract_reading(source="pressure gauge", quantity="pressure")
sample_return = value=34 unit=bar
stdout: value=0.8 unit=bar
